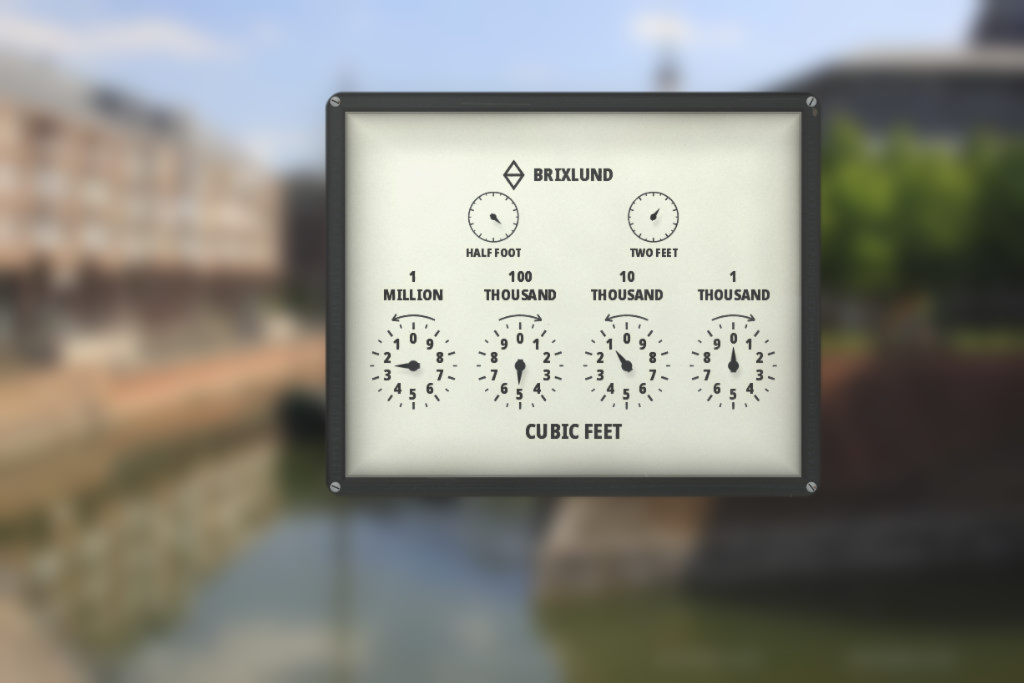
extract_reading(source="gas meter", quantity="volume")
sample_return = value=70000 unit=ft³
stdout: value=251000 unit=ft³
